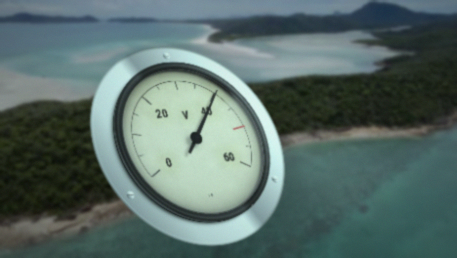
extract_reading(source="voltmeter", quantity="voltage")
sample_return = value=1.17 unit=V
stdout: value=40 unit=V
